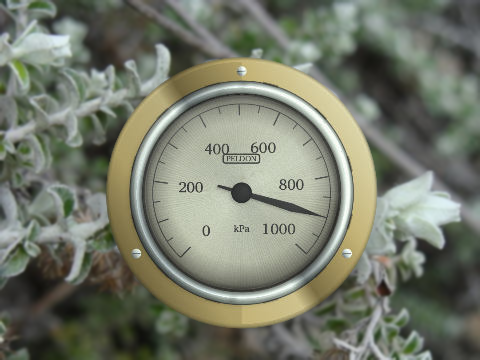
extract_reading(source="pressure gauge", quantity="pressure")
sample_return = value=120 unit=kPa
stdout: value=900 unit=kPa
